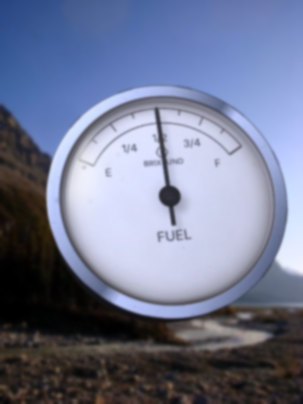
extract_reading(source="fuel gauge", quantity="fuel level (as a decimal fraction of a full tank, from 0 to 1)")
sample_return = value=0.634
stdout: value=0.5
